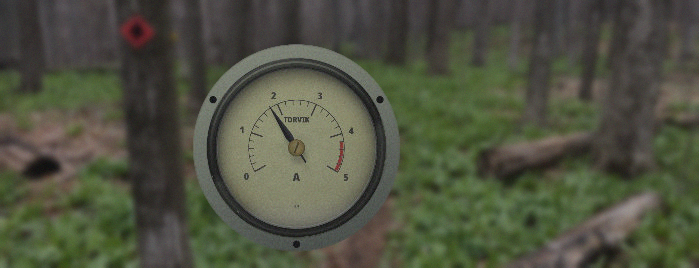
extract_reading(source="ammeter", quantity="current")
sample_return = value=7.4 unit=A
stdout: value=1.8 unit=A
